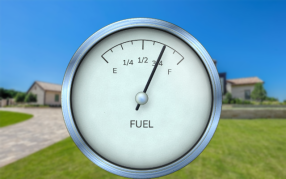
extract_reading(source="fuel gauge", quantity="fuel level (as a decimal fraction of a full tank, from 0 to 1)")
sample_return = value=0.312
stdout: value=0.75
